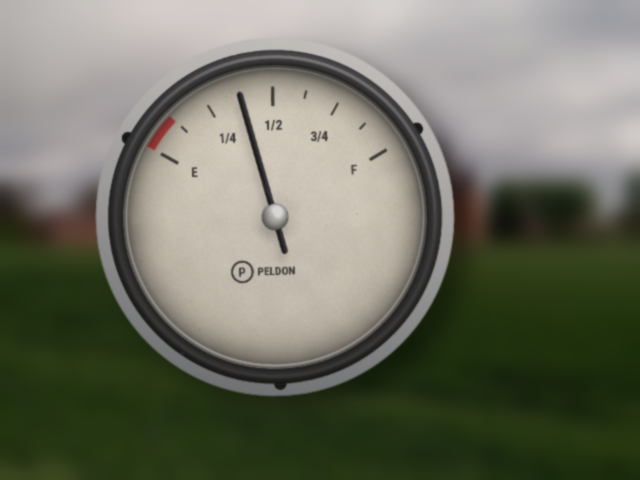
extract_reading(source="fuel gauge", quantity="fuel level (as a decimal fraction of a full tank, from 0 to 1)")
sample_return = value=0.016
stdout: value=0.375
